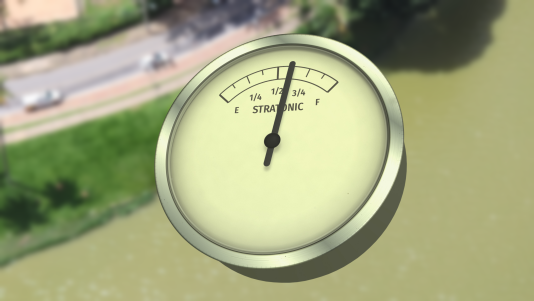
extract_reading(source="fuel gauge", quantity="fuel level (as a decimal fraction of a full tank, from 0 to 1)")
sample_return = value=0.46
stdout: value=0.625
